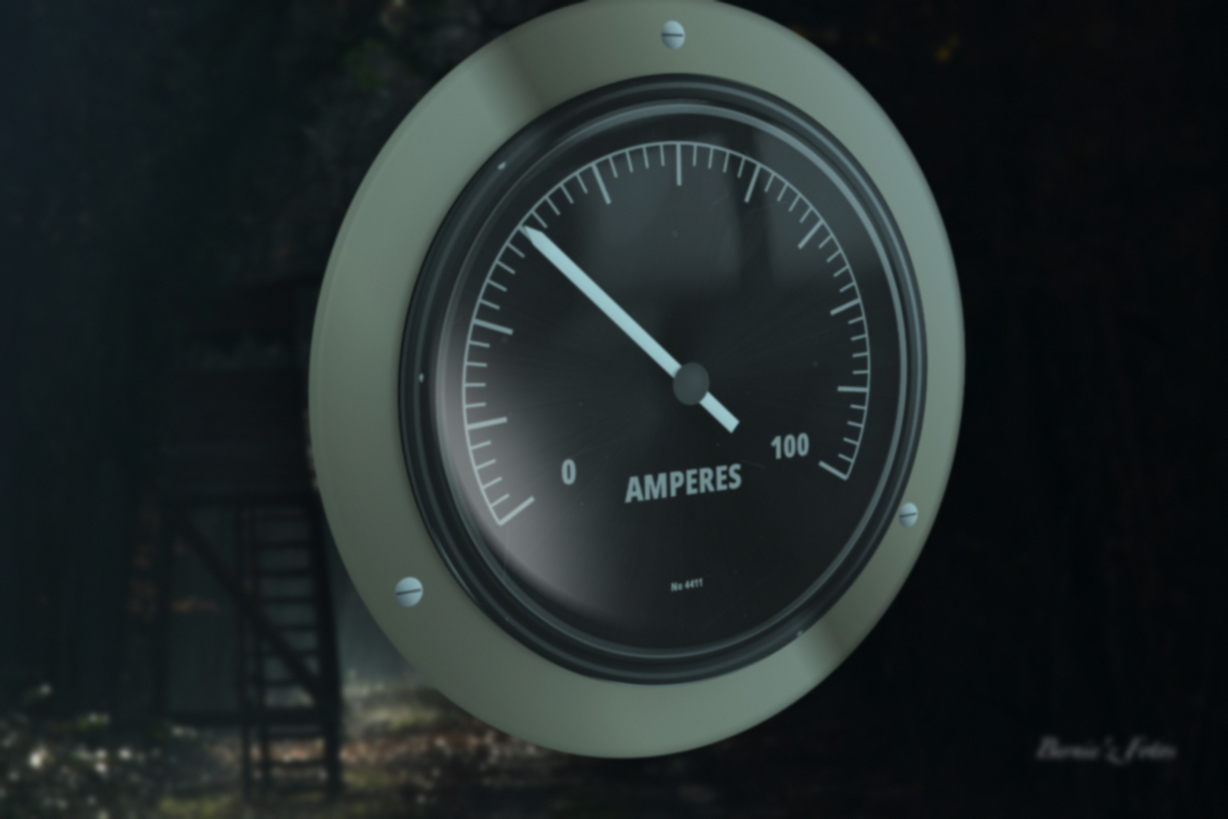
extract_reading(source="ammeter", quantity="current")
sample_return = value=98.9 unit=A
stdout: value=30 unit=A
